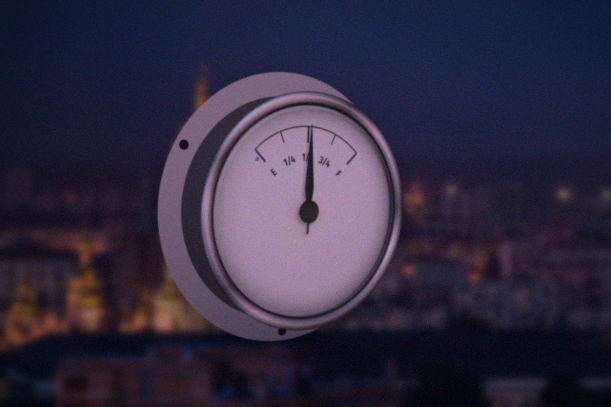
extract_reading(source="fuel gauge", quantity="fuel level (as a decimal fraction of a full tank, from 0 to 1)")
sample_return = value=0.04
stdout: value=0.5
